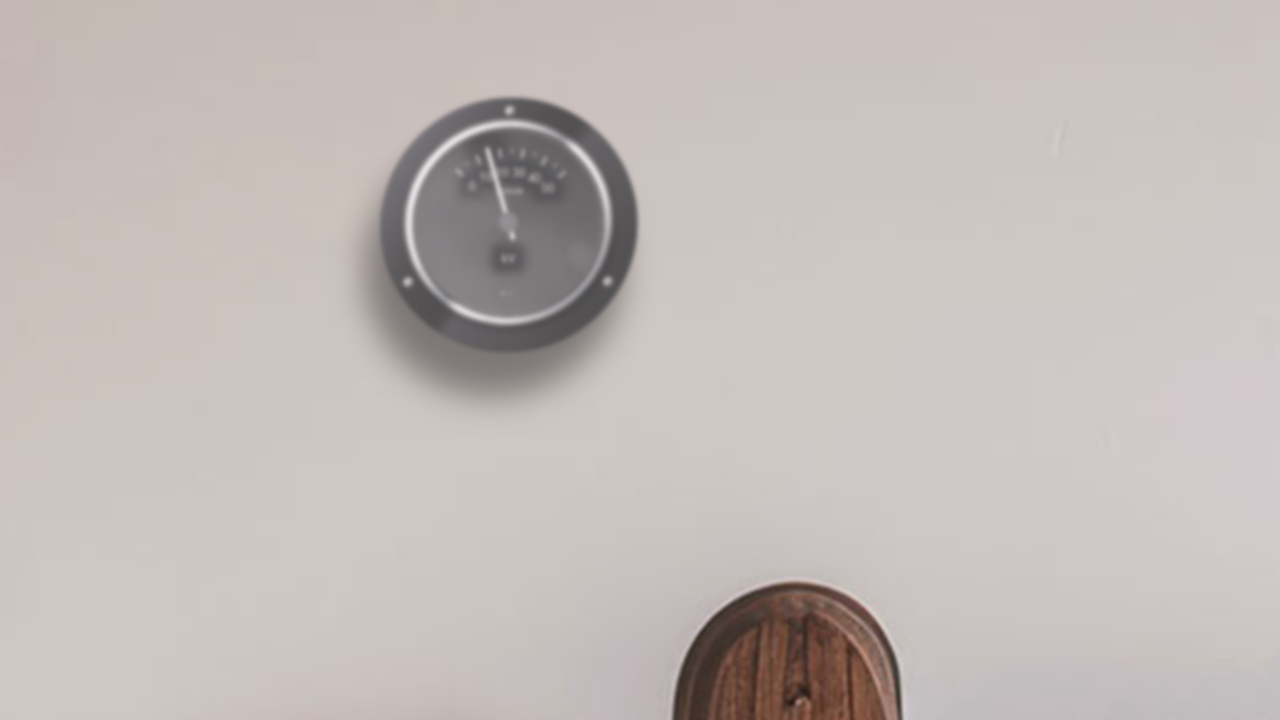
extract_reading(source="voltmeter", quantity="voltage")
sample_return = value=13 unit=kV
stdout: value=15 unit=kV
